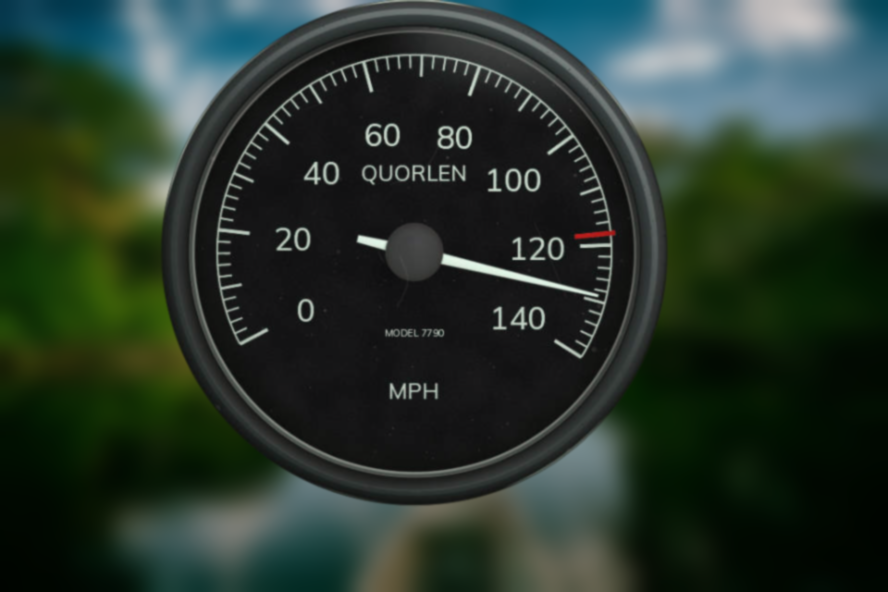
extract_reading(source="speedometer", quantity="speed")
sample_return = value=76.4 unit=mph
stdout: value=129 unit=mph
